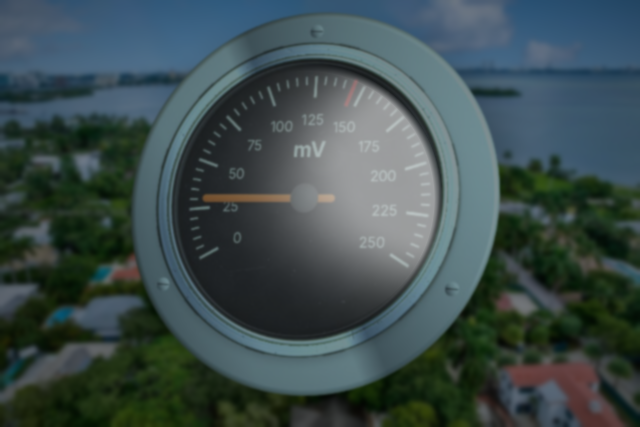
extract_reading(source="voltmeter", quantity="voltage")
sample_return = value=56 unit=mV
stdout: value=30 unit=mV
